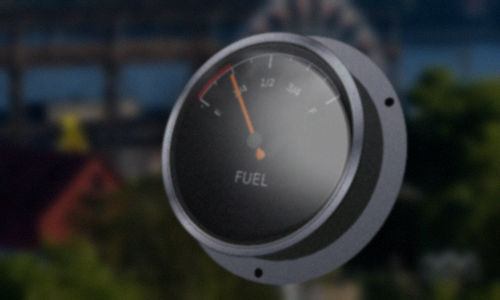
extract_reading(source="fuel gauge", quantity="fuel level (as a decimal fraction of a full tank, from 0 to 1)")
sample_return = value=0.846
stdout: value=0.25
